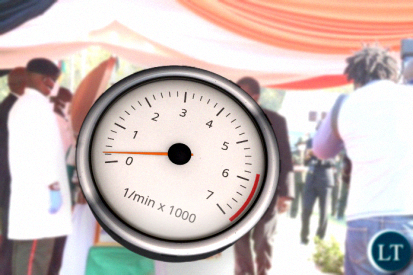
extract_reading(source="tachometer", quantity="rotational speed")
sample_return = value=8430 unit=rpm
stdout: value=200 unit=rpm
